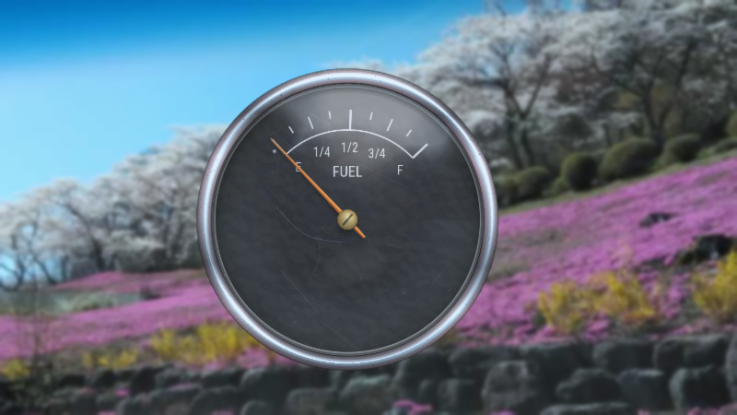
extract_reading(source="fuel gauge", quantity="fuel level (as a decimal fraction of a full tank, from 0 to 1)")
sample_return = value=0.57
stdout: value=0
